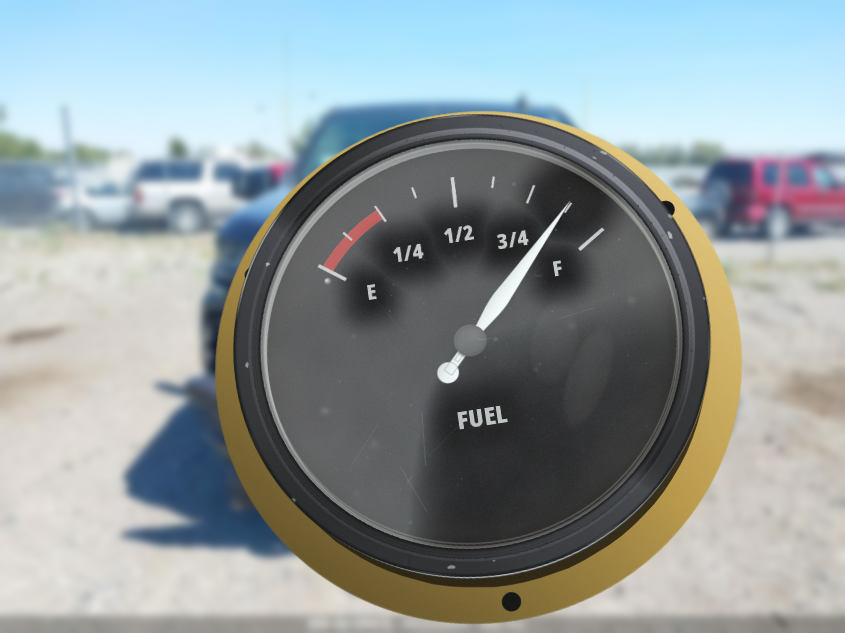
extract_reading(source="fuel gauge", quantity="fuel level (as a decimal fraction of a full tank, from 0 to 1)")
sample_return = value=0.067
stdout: value=0.875
